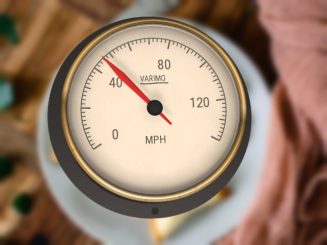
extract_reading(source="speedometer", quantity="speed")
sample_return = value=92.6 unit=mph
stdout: value=46 unit=mph
